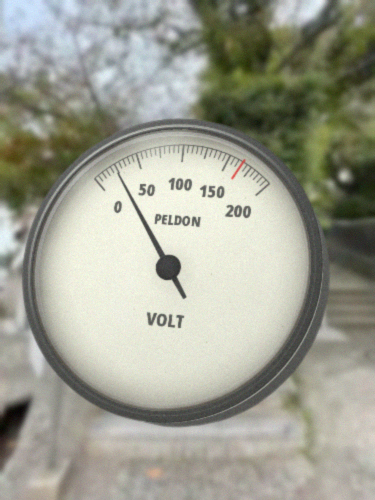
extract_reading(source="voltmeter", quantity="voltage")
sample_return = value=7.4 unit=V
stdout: value=25 unit=V
